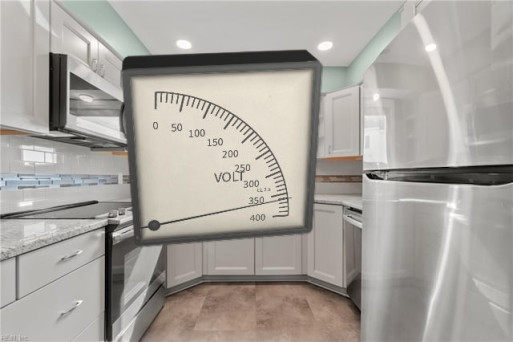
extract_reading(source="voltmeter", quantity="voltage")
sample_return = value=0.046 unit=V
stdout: value=360 unit=V
